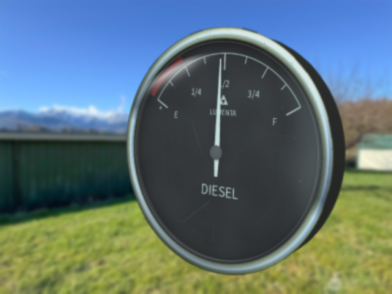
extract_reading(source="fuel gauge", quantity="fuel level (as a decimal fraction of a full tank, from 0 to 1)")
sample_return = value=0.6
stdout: value=0.5
